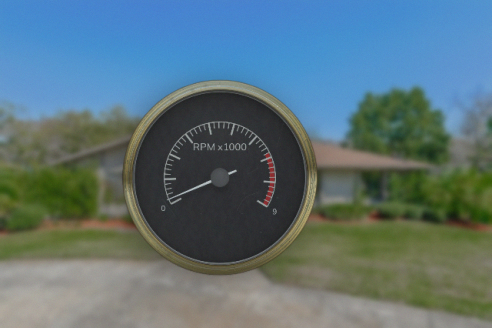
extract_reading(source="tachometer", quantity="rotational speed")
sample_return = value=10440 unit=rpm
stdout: value=200 unit=rpm
